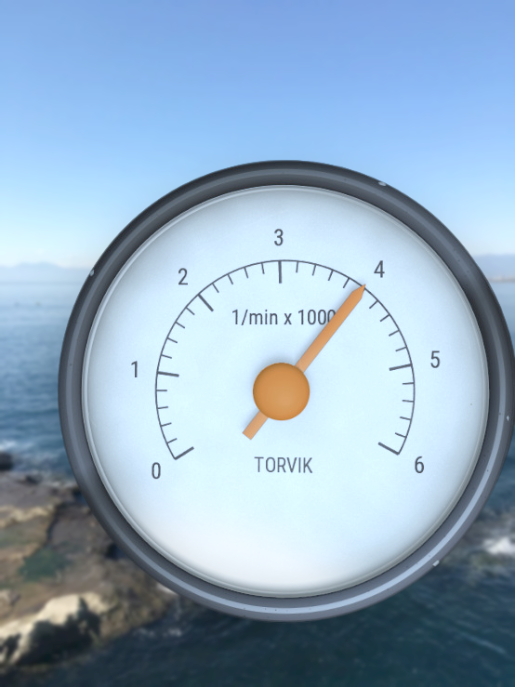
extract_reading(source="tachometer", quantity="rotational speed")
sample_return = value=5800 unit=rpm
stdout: value=4000 unit=rpm
